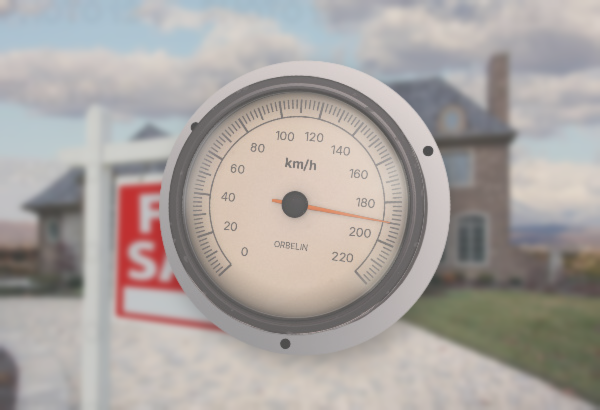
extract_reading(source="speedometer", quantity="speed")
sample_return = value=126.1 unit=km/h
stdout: value=190 unit=km/h
